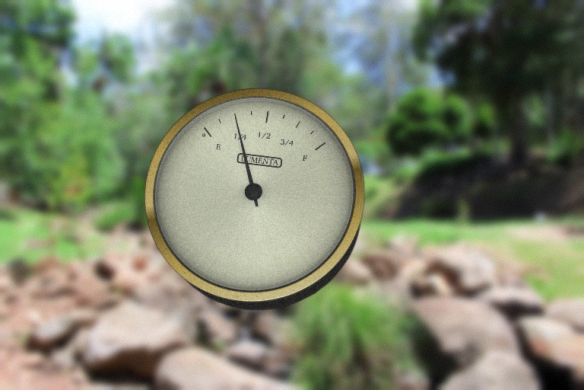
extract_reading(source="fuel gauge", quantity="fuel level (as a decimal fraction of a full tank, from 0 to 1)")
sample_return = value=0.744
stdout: value=0.25
